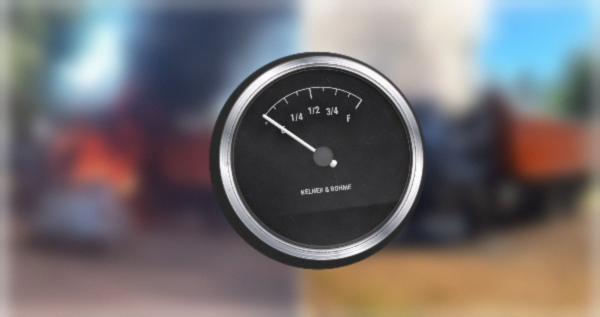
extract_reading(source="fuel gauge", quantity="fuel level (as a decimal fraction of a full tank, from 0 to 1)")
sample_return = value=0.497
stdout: value=0
